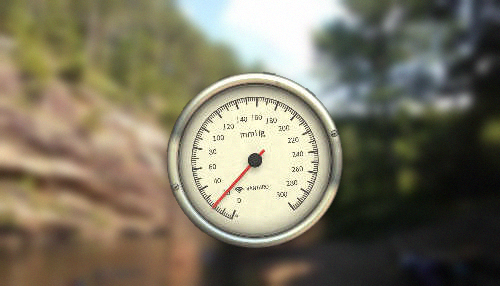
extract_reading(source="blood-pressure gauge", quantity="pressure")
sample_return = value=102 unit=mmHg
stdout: value=20 unit=mmHg
